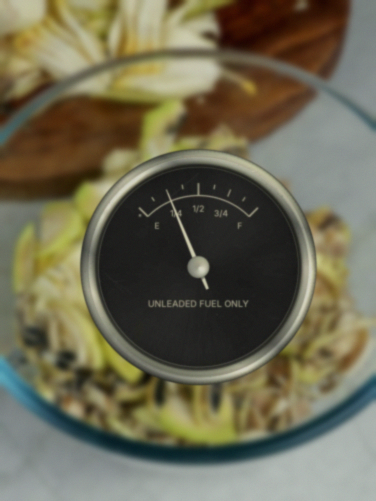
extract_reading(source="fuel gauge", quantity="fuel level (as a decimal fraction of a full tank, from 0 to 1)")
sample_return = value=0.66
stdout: value=0.25
